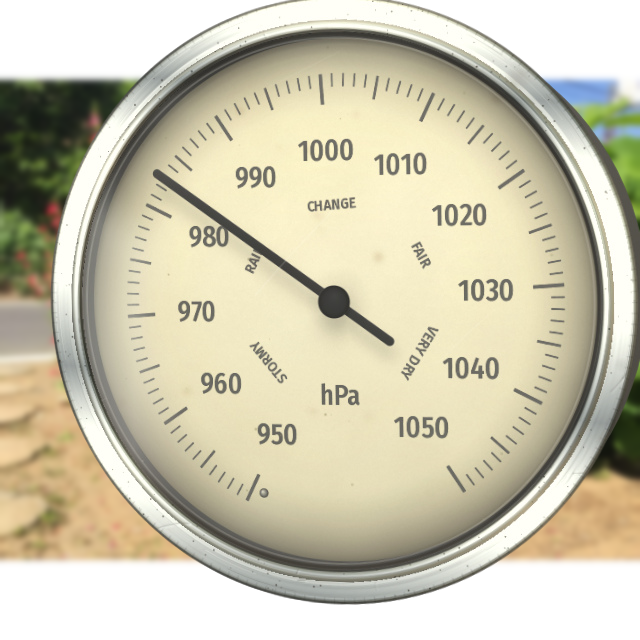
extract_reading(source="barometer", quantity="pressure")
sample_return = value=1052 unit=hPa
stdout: value=983 unit=hPa
